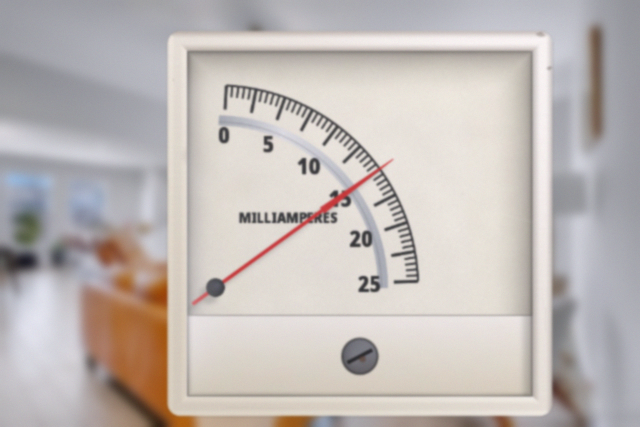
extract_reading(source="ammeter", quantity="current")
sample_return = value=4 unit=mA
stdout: value=15 unit=mA
